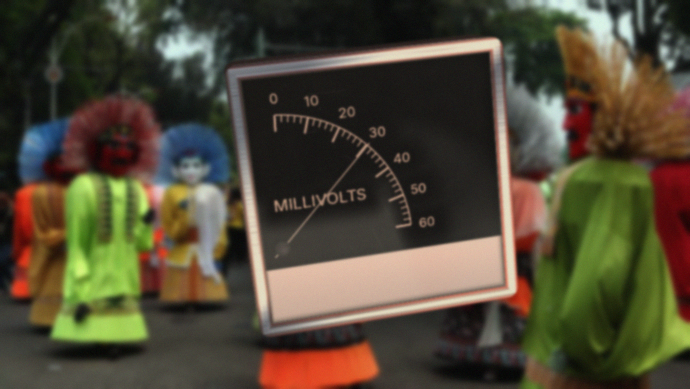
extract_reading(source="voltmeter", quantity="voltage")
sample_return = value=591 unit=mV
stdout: value=30 unit=mV
